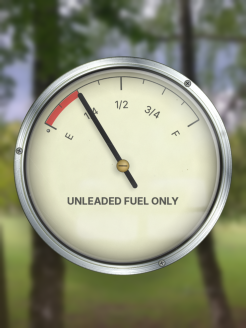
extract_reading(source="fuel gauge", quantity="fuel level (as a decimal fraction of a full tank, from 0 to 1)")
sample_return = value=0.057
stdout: value=0.25
